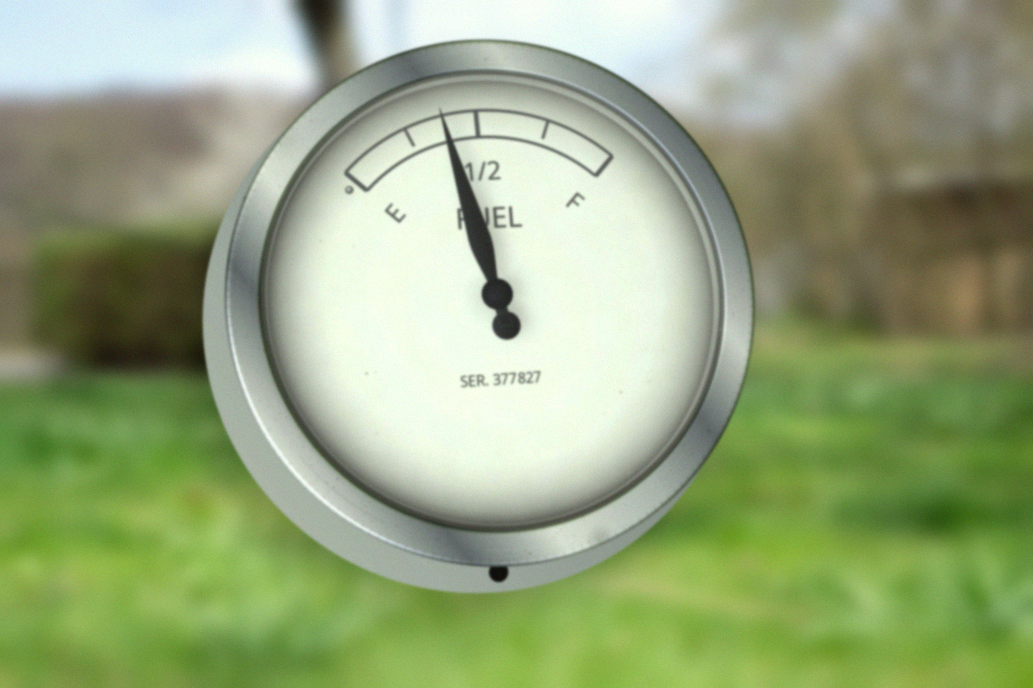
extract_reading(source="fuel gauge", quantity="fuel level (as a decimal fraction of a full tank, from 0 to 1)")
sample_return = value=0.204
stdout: value=0.375
